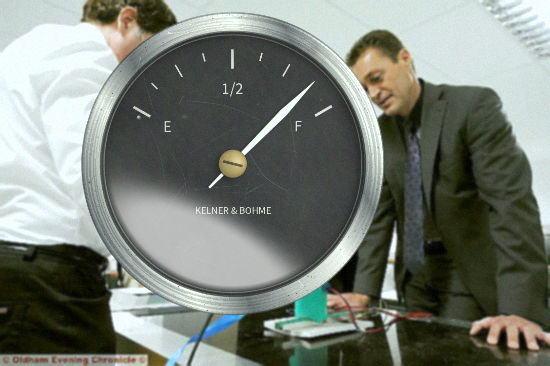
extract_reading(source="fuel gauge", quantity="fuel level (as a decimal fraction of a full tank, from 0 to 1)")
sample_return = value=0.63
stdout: value=0.875
